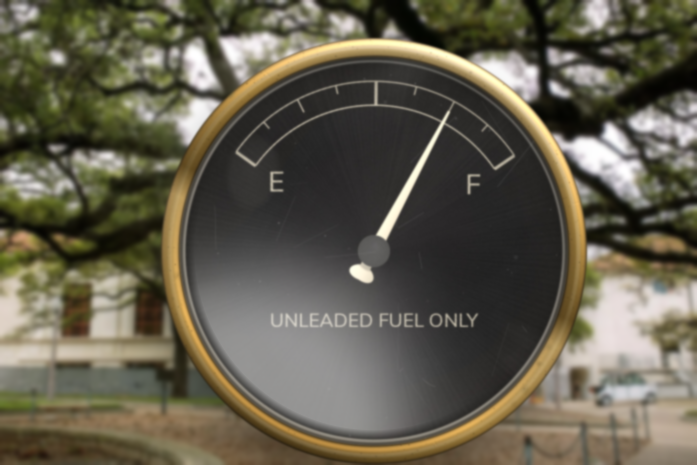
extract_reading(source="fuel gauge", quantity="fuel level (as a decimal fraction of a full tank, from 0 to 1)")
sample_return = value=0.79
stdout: value=0.75
